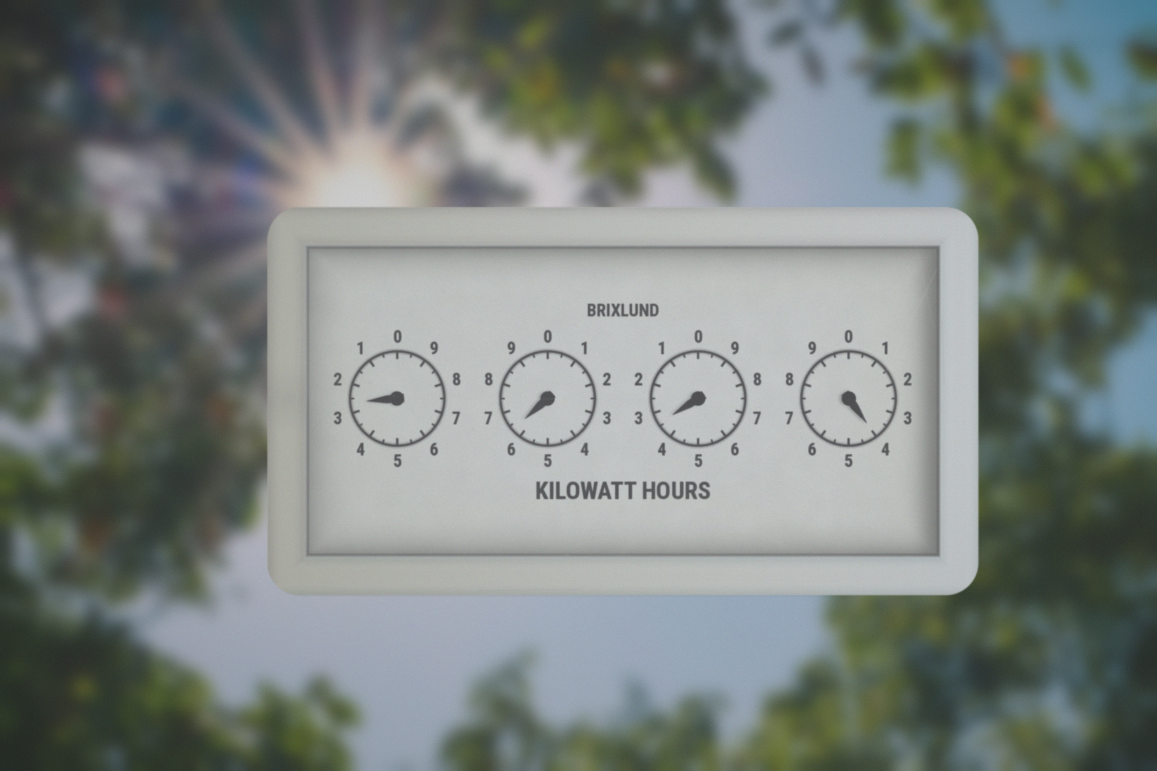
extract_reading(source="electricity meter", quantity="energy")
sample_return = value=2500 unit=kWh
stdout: value=2634 unit=kWh
